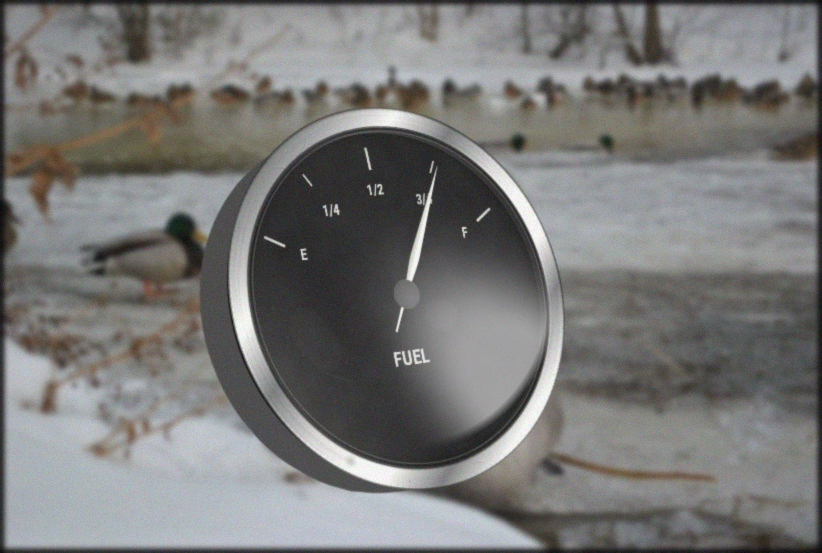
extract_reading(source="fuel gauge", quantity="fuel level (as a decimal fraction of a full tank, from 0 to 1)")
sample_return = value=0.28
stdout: value=0.75
